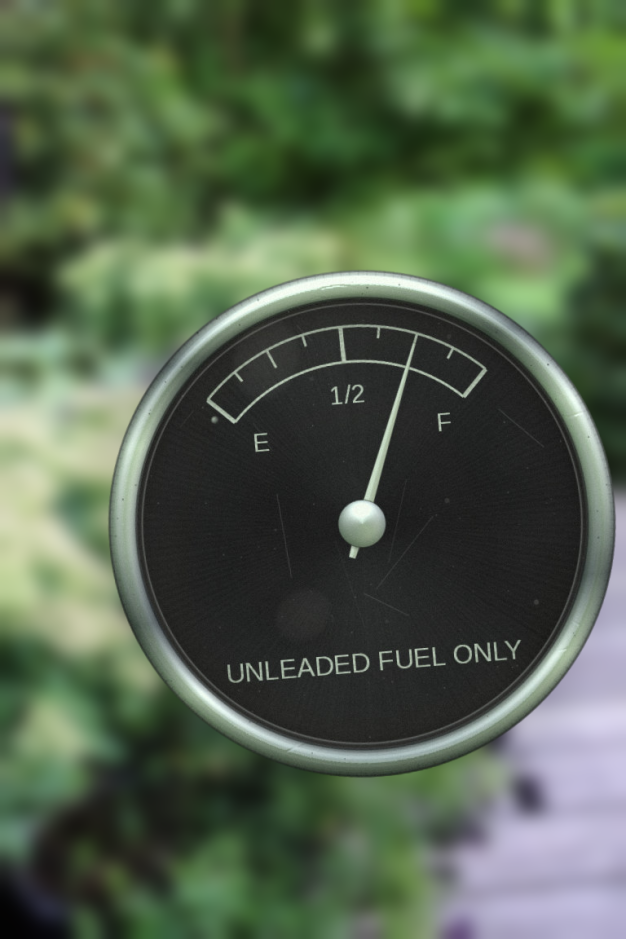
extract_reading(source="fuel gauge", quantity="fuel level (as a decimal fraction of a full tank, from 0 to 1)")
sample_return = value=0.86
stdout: value=0.75
